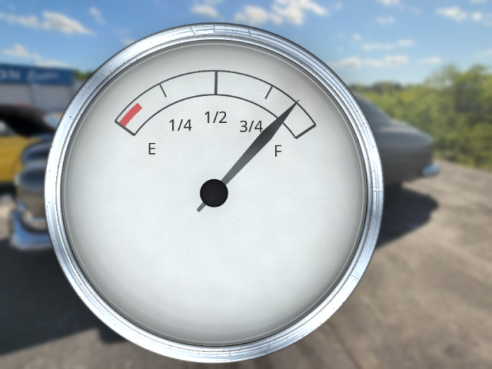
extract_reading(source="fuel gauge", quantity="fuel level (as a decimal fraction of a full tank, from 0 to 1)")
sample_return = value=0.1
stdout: value=0.875
